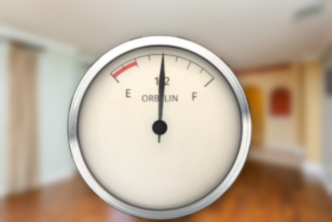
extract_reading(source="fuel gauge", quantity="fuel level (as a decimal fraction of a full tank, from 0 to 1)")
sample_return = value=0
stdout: value=0.5
